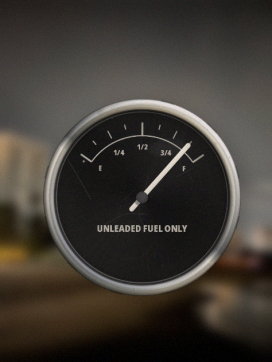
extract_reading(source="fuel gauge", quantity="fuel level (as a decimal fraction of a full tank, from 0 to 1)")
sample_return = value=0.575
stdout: value=0.875
